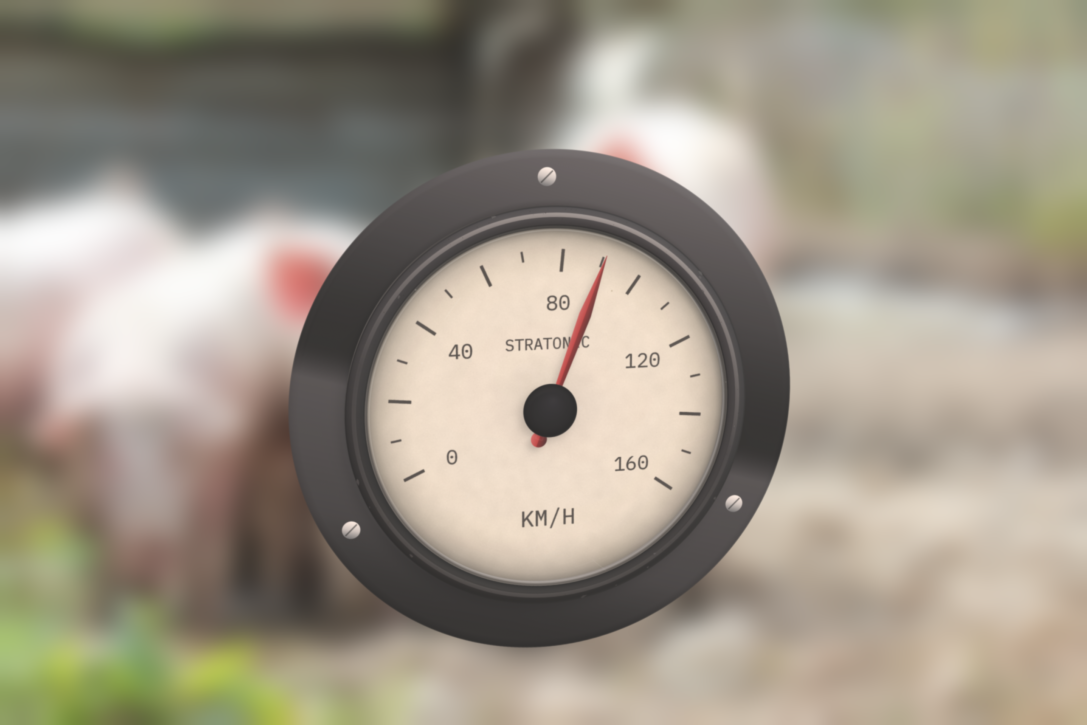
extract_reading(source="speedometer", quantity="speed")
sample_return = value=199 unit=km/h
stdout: value=90 unit=km/h
